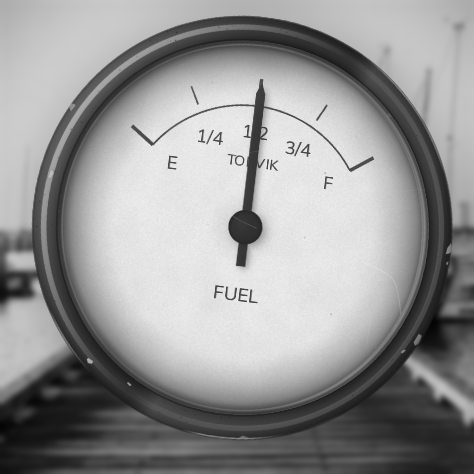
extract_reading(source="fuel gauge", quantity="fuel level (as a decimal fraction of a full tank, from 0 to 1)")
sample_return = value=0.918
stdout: value=0.5
